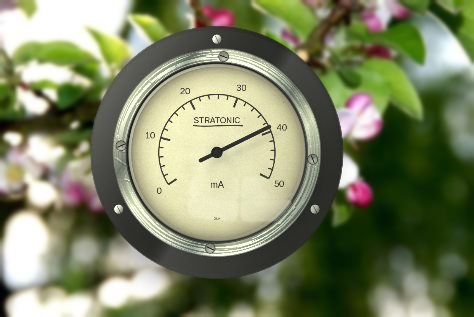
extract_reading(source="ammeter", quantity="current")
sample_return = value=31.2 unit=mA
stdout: value=39 unit=mA
